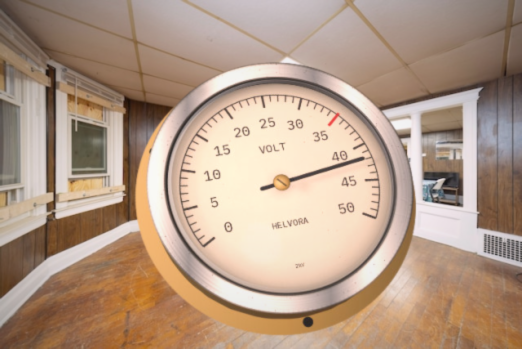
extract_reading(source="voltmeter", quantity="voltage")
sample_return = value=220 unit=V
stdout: value=42 unit=V
